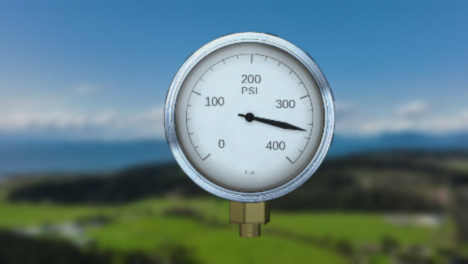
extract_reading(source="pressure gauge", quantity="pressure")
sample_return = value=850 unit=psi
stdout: value=350 unit=psi
